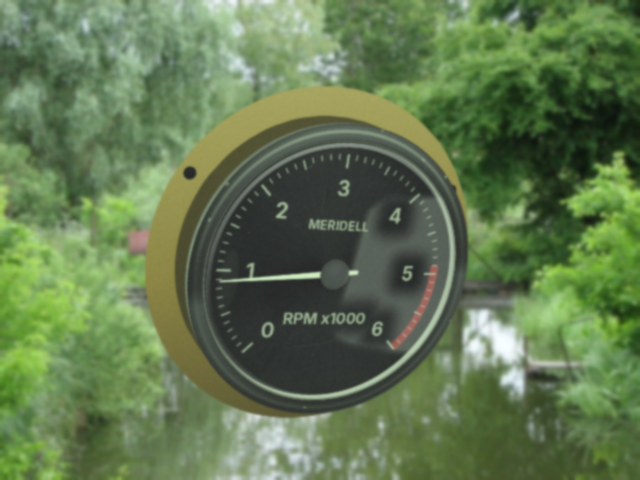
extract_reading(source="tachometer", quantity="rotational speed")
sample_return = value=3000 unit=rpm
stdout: value=900 unit=rpm
